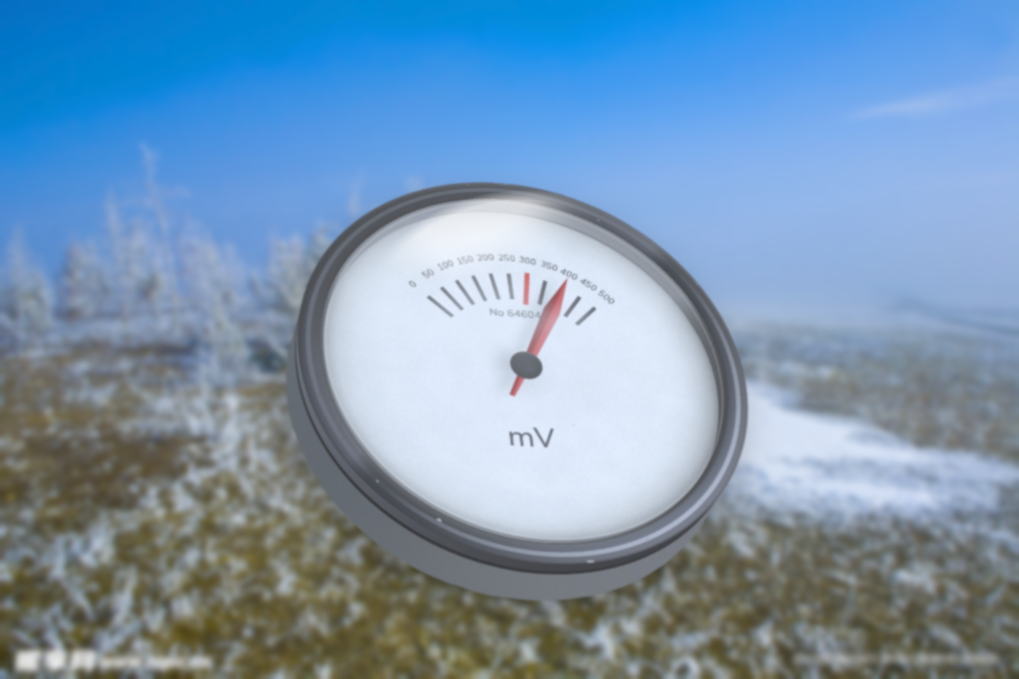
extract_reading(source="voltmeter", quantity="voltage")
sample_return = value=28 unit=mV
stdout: value=400 unit=mV
